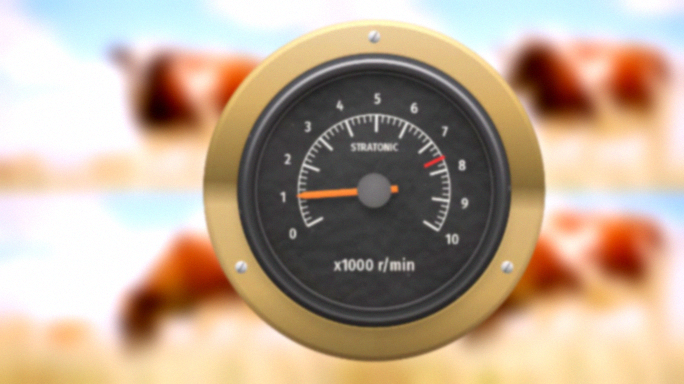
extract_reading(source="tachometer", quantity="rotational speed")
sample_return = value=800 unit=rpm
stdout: value=1000 unit=rpm
